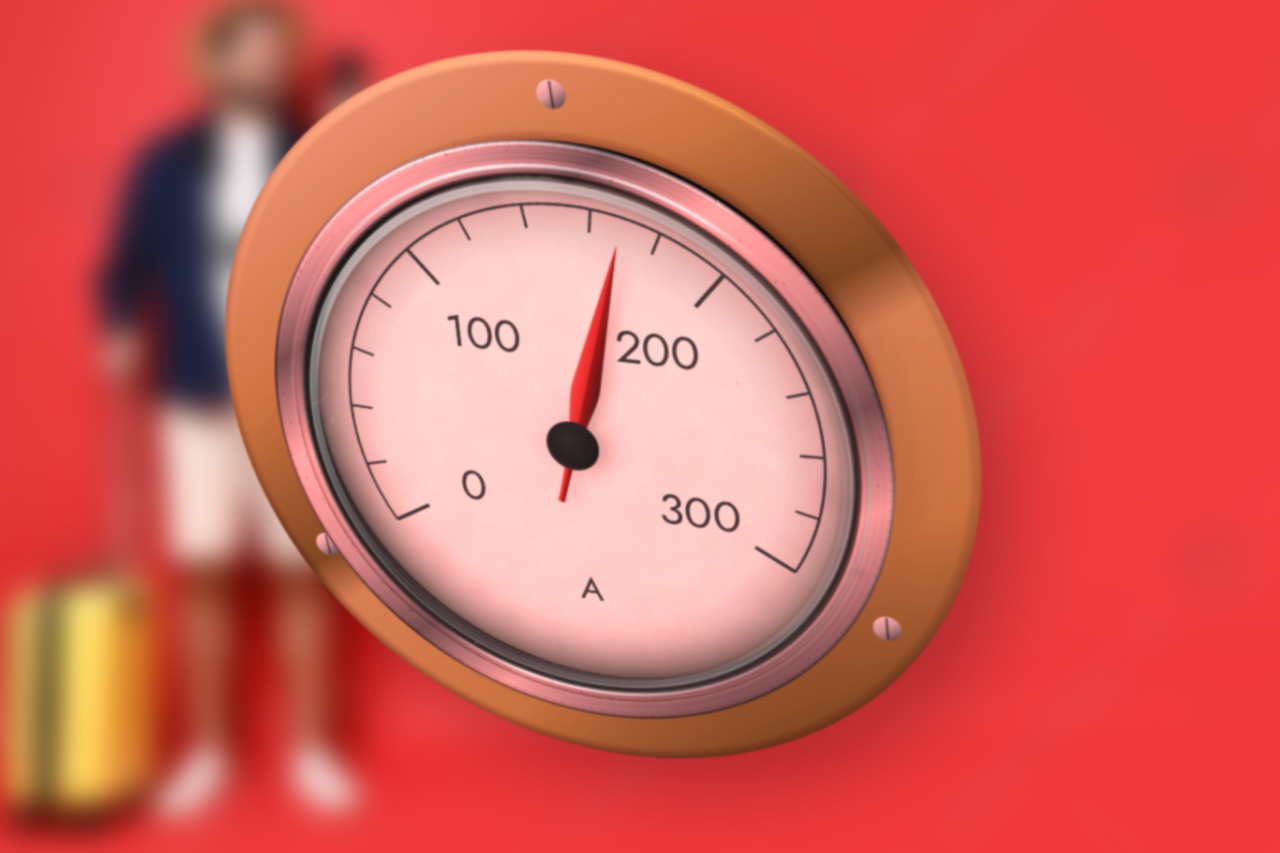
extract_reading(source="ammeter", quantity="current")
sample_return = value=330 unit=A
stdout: value=170 unit=A
